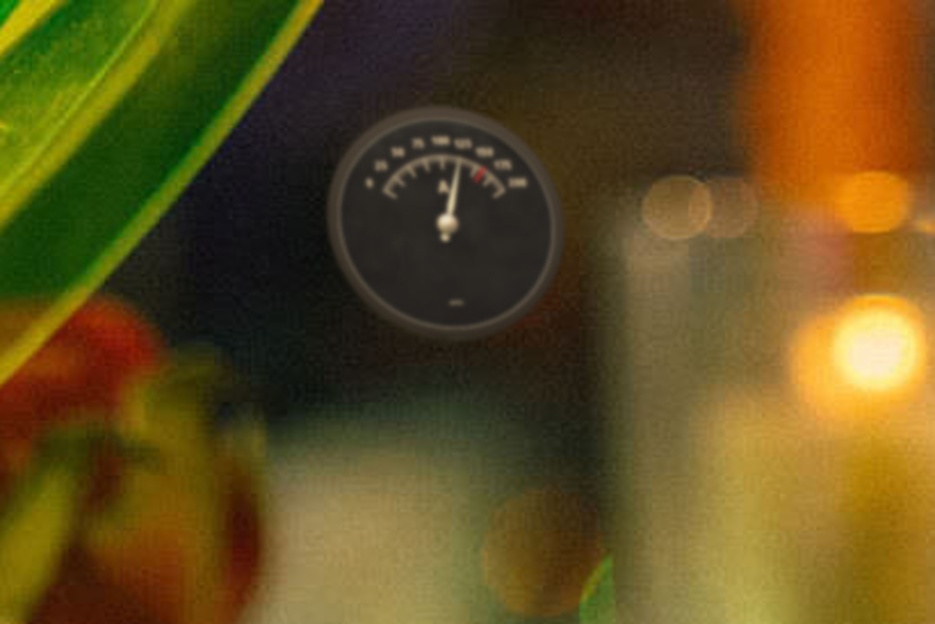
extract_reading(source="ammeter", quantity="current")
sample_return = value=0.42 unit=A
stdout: value=125 unit=A
